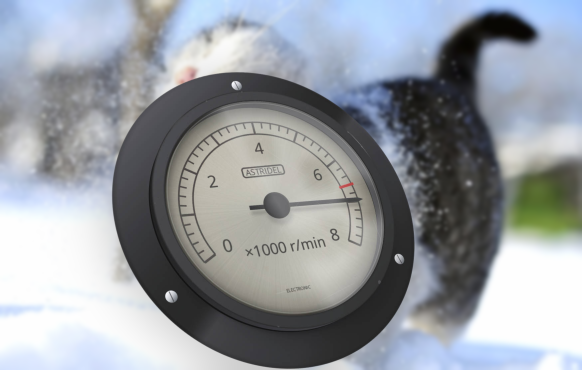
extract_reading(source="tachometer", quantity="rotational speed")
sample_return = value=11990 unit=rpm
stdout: value=7000 unit=rpm
